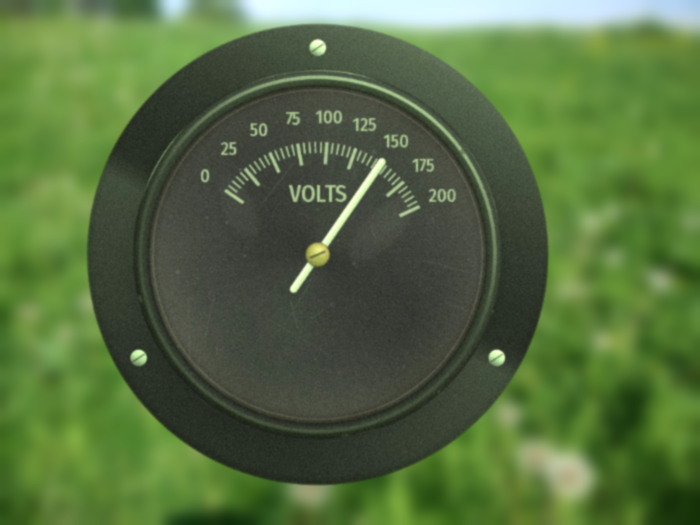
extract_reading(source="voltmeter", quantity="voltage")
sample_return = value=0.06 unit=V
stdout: value=150 unit=V
